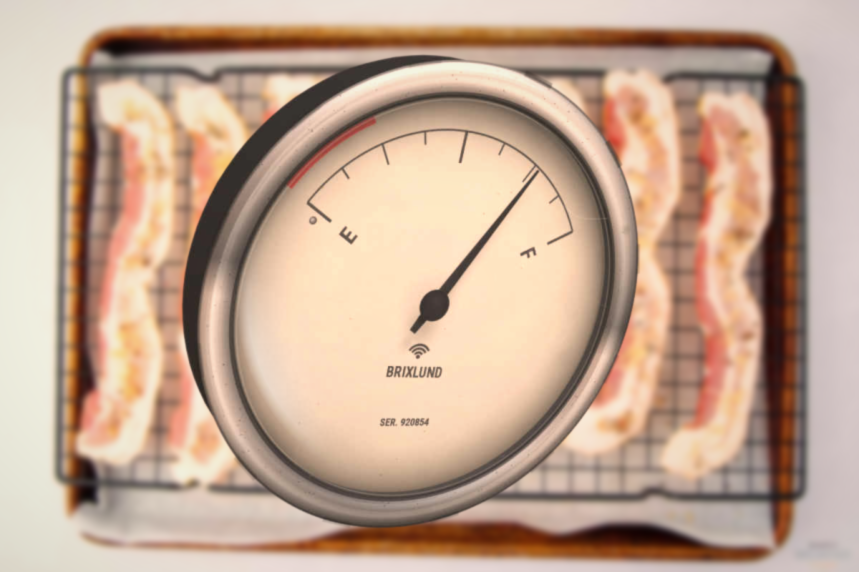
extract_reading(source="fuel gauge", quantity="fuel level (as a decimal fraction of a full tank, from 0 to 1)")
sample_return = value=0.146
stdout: value=0.75
